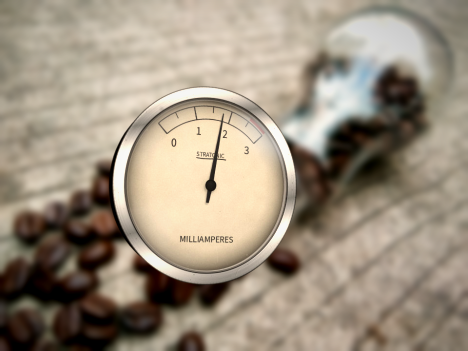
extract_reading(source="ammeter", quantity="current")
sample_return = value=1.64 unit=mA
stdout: value=1.75 unit=mA
